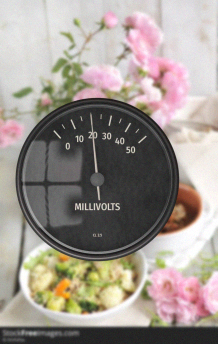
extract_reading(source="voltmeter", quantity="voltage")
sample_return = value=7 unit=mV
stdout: value=20 unit=mV
